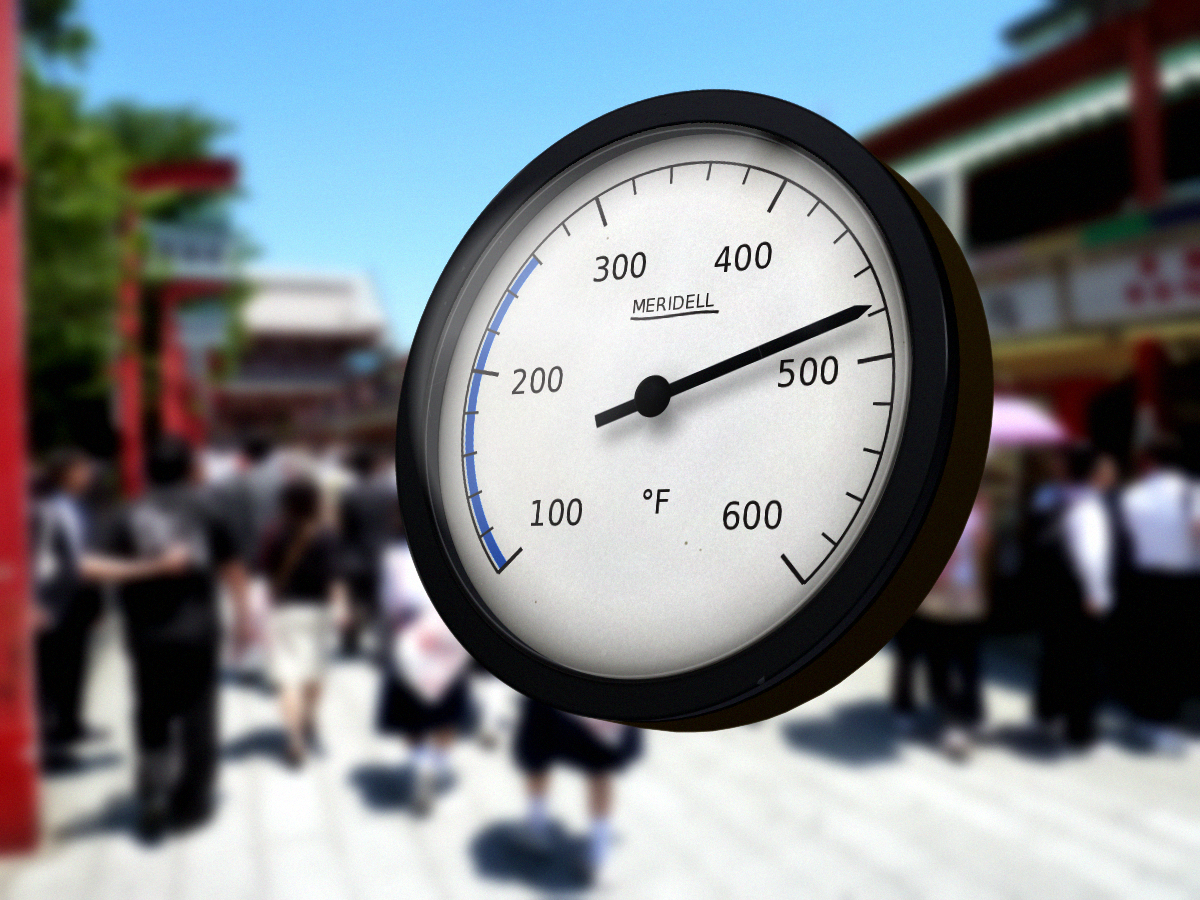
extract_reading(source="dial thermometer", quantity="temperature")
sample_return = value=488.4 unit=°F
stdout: value=480 unit=°F
